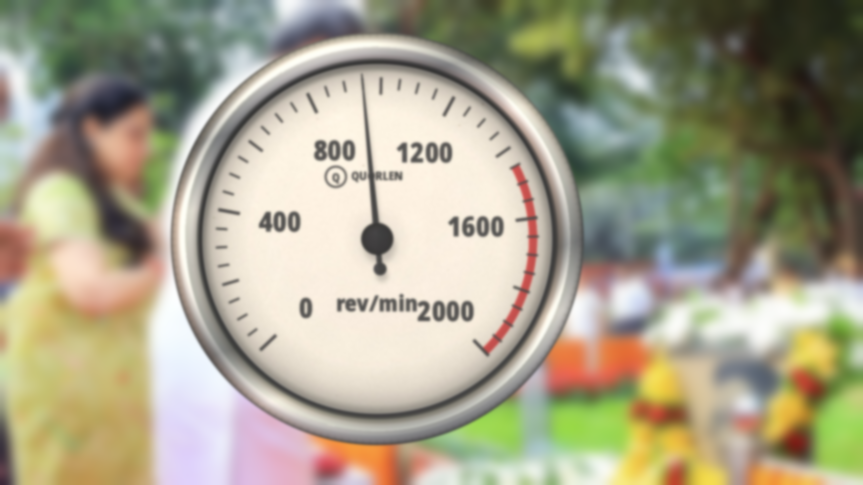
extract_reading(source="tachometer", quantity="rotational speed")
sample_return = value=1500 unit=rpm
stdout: value=950 unit=rpm
